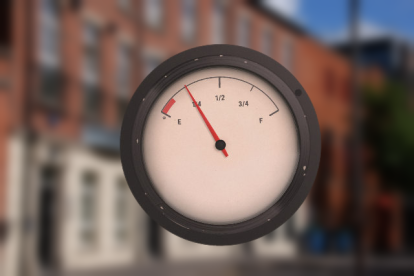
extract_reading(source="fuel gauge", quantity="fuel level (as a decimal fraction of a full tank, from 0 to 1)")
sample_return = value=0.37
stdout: value=0.25
